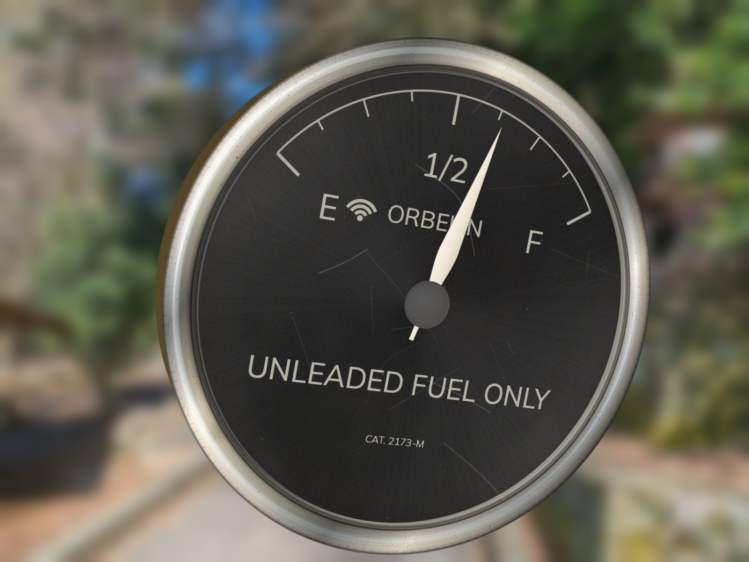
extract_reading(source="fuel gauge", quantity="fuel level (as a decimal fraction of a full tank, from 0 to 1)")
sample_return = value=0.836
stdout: value=0.625
